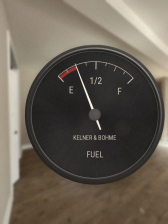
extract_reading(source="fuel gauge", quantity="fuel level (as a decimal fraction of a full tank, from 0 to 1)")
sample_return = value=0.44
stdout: value=0.25
